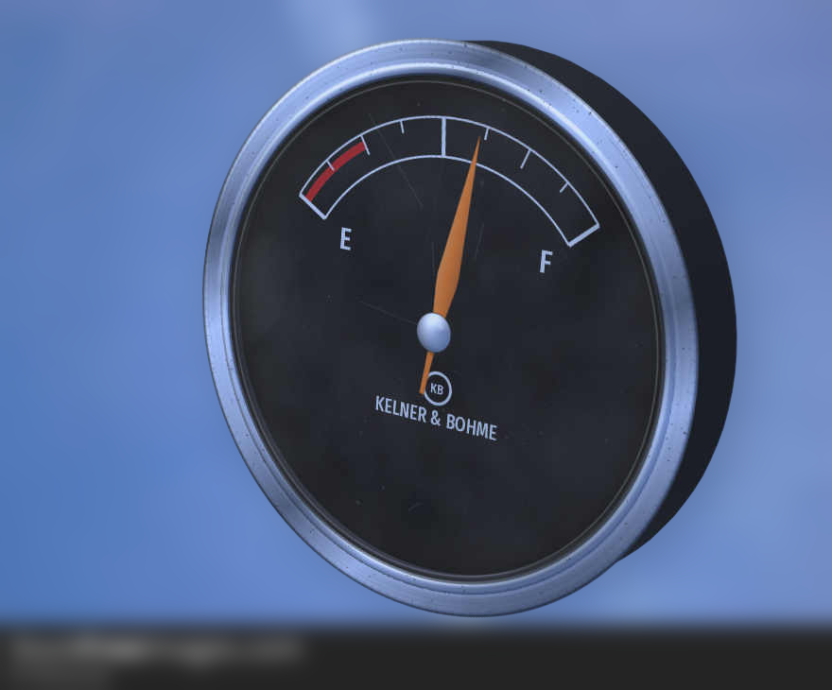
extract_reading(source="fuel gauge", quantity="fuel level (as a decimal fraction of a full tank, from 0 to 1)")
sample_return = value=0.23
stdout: value=0.625
